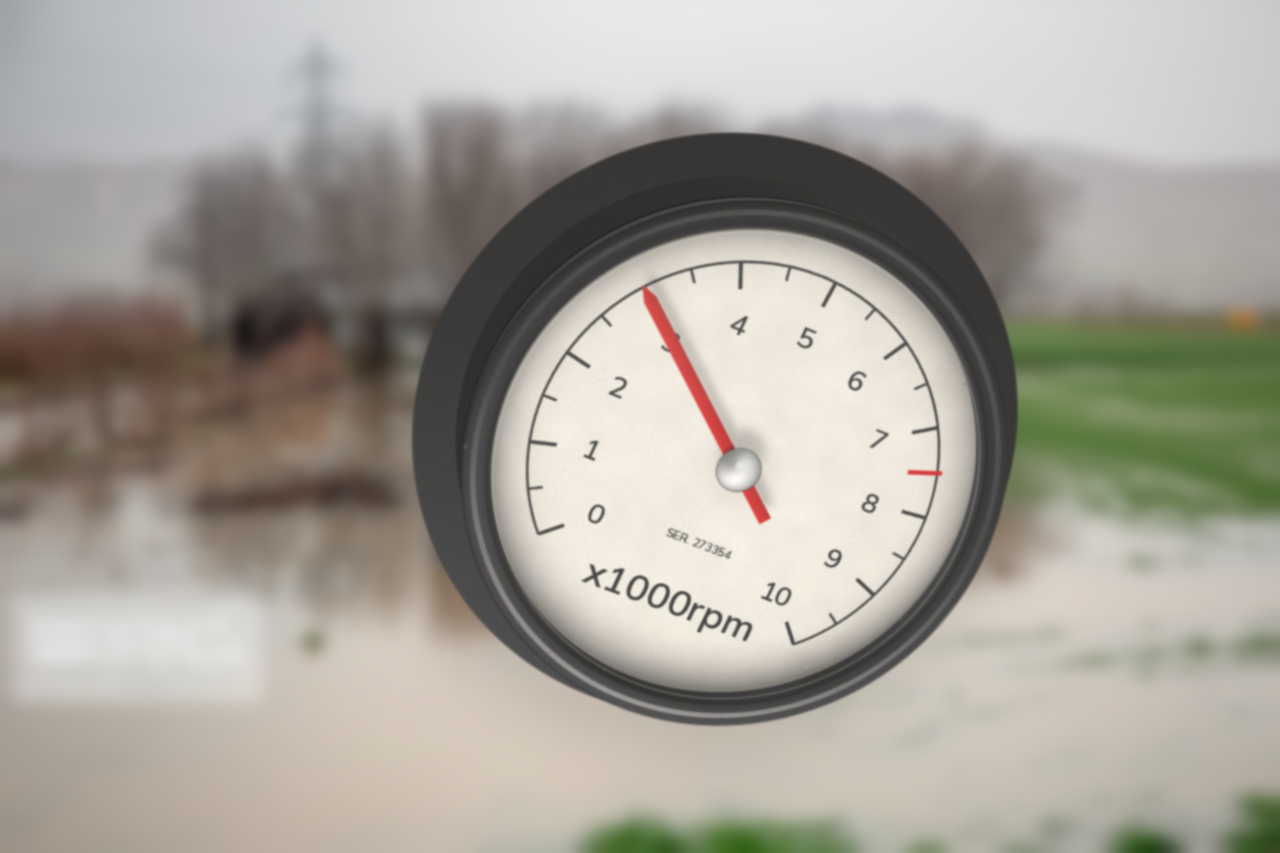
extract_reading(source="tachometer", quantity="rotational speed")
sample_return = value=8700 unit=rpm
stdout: value=3000 unit=rpm
